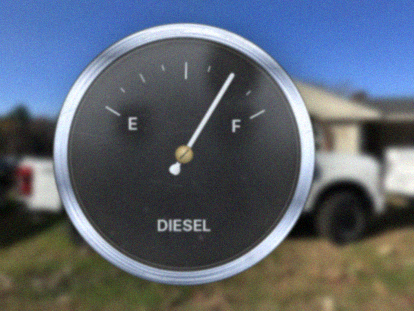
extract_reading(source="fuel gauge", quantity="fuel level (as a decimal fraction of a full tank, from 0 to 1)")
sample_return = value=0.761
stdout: value=0.75
